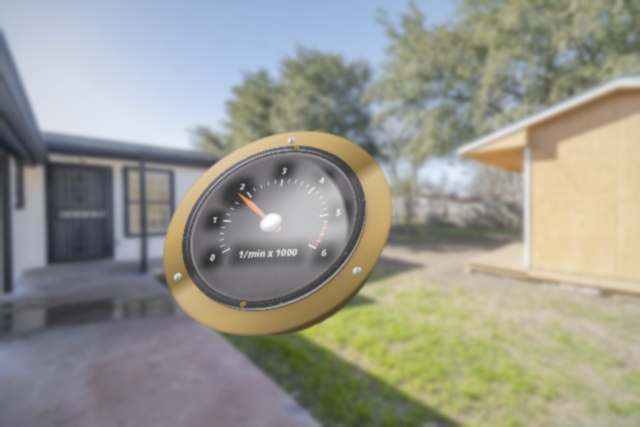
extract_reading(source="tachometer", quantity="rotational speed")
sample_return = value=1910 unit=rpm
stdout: value=1800 unit=rpm
